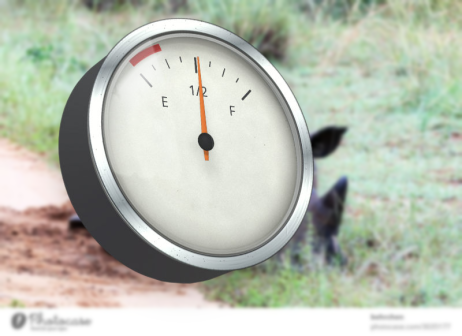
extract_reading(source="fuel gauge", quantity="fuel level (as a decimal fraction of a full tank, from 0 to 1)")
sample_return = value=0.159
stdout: value=0.5
